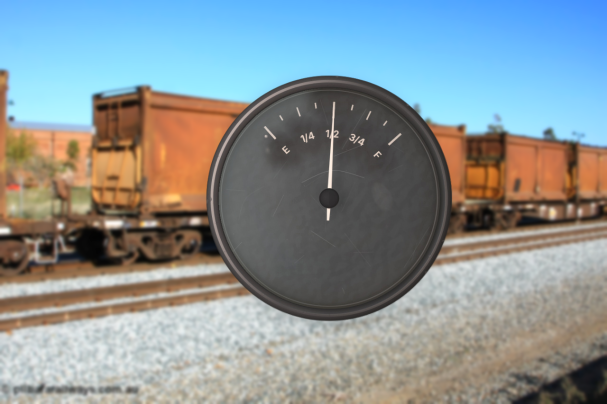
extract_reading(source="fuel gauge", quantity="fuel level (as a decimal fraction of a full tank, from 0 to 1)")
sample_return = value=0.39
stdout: value=0.5
